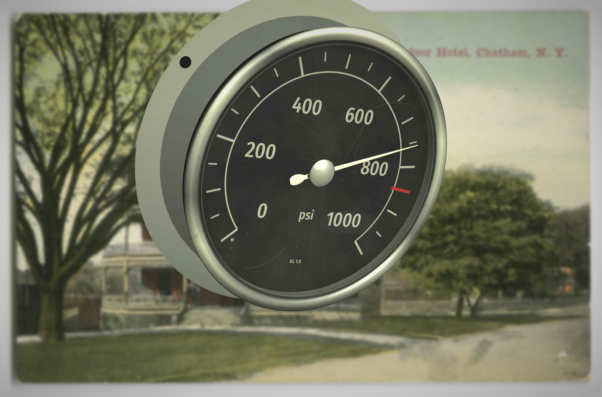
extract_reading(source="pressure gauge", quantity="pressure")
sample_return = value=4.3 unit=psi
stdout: value=750 unit=psi
